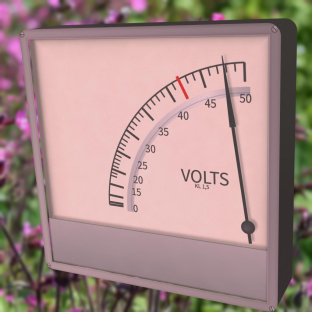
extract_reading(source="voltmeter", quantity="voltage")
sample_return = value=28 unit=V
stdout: value=48 unit=V
